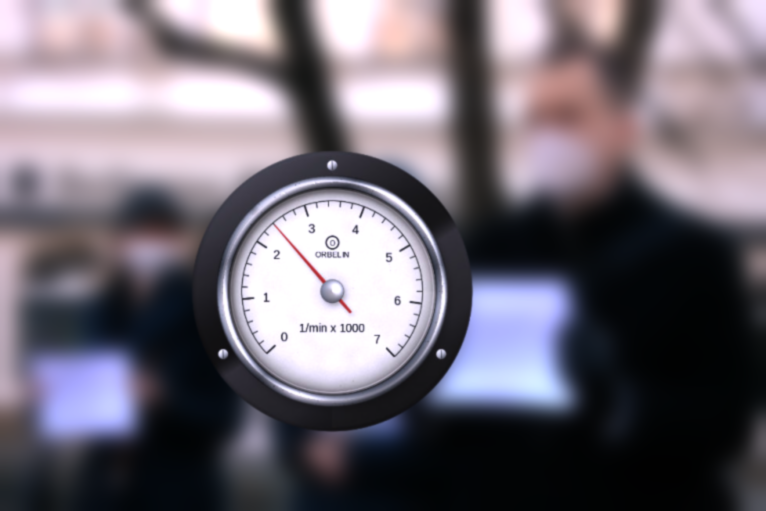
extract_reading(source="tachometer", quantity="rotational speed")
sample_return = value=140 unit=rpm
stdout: value=2400 unit=rpm
